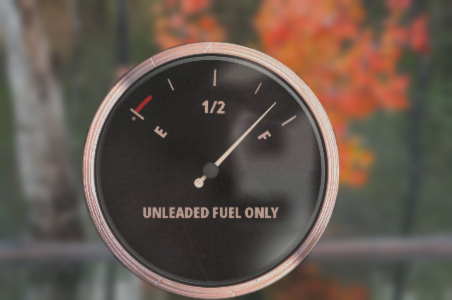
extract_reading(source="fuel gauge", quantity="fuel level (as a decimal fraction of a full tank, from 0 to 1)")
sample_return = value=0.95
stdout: value=0.875
